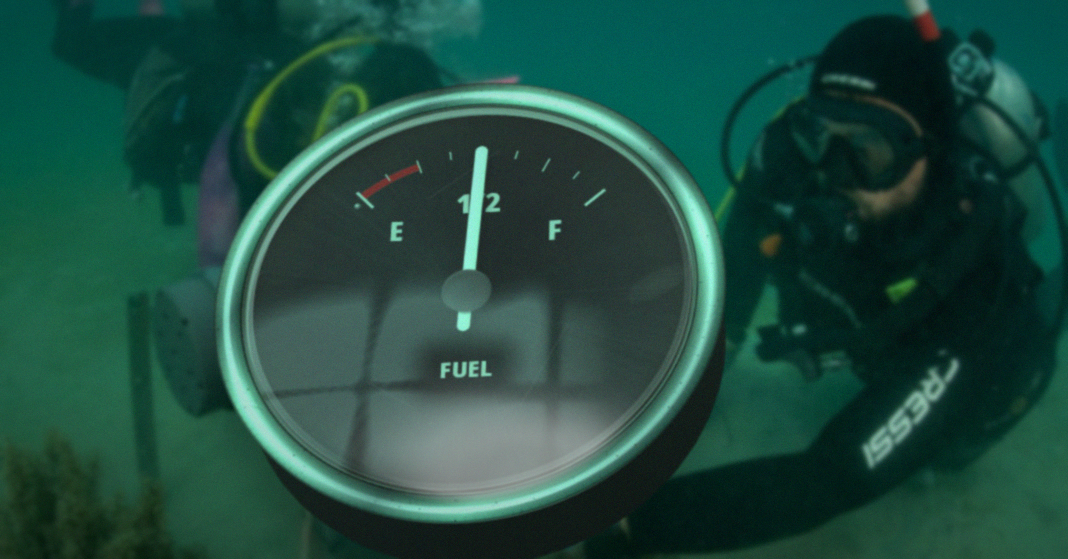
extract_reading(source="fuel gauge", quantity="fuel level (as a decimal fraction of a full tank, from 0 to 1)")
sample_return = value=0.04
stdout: value=0.5
